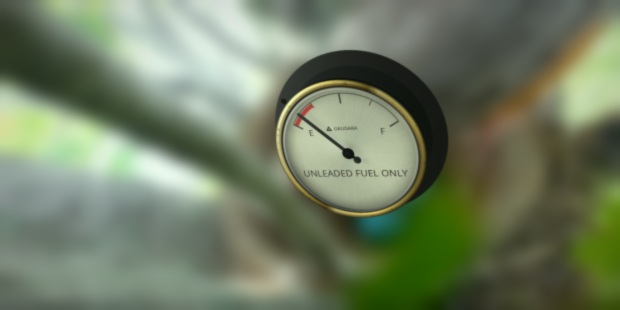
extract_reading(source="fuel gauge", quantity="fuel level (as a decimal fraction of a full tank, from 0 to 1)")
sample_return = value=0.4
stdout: value=0.125
